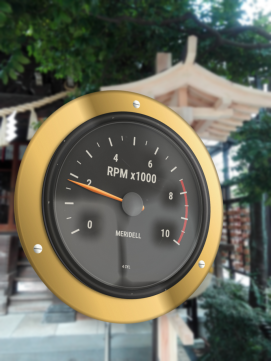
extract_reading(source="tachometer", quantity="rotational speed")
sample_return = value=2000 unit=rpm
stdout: value=1750 unit=rpm
